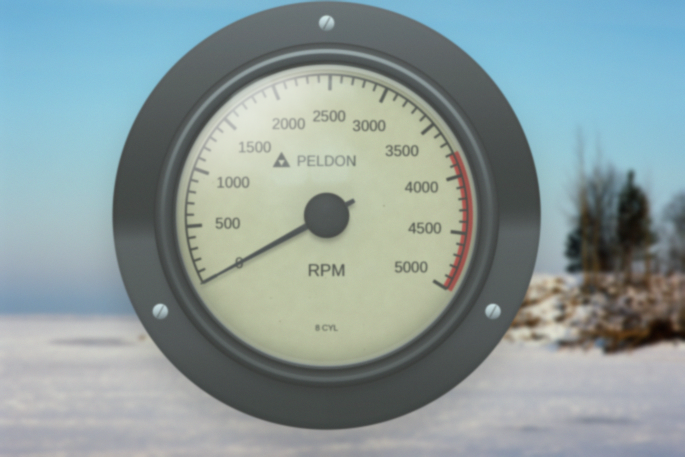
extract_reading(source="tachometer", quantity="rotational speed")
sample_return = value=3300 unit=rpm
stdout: value=0 unit=rpm
